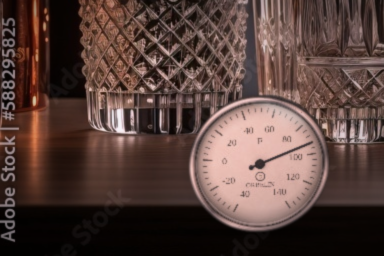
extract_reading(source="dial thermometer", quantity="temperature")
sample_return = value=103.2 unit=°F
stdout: value=92 unit=°F
